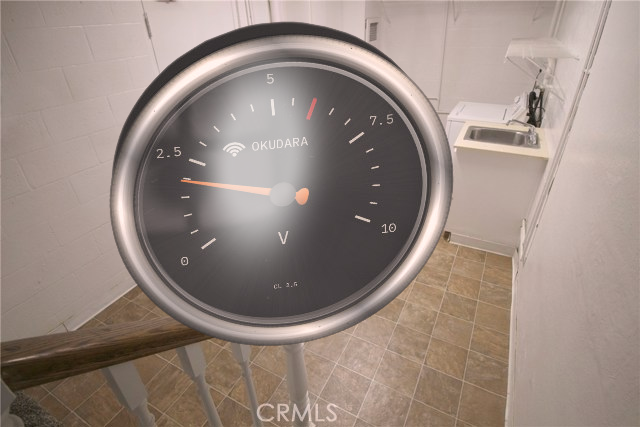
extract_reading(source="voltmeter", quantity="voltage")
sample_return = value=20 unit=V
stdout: value=2 unit=V
